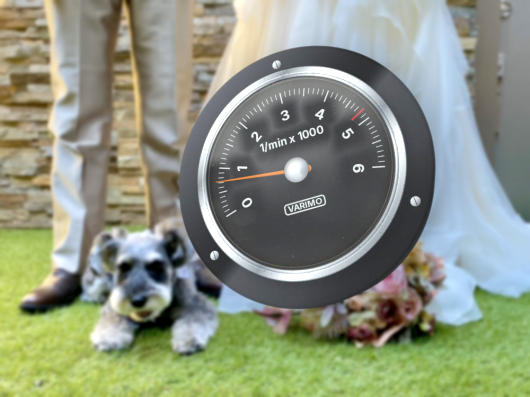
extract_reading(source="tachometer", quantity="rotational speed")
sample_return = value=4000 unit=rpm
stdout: value=700 unit=rpm
